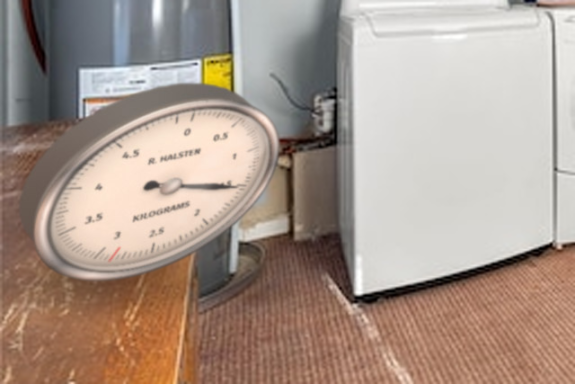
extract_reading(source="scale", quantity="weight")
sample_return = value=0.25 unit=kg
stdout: value=1.5 unit=kg
